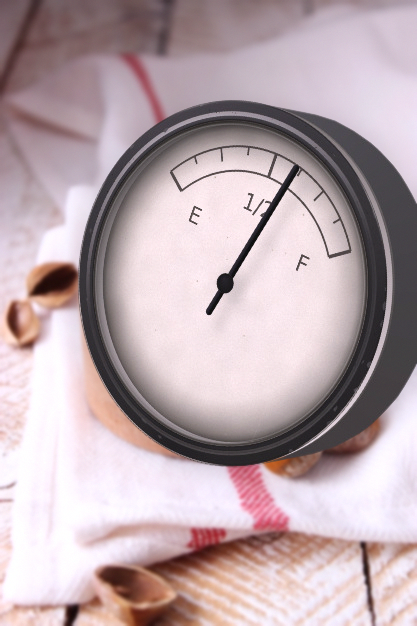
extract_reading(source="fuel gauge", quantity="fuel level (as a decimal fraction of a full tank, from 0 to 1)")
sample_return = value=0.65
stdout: value=0.625
